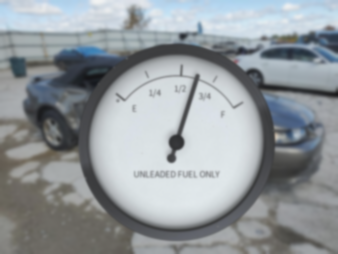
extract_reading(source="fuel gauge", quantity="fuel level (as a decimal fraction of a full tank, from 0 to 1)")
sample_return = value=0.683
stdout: value=0.625
